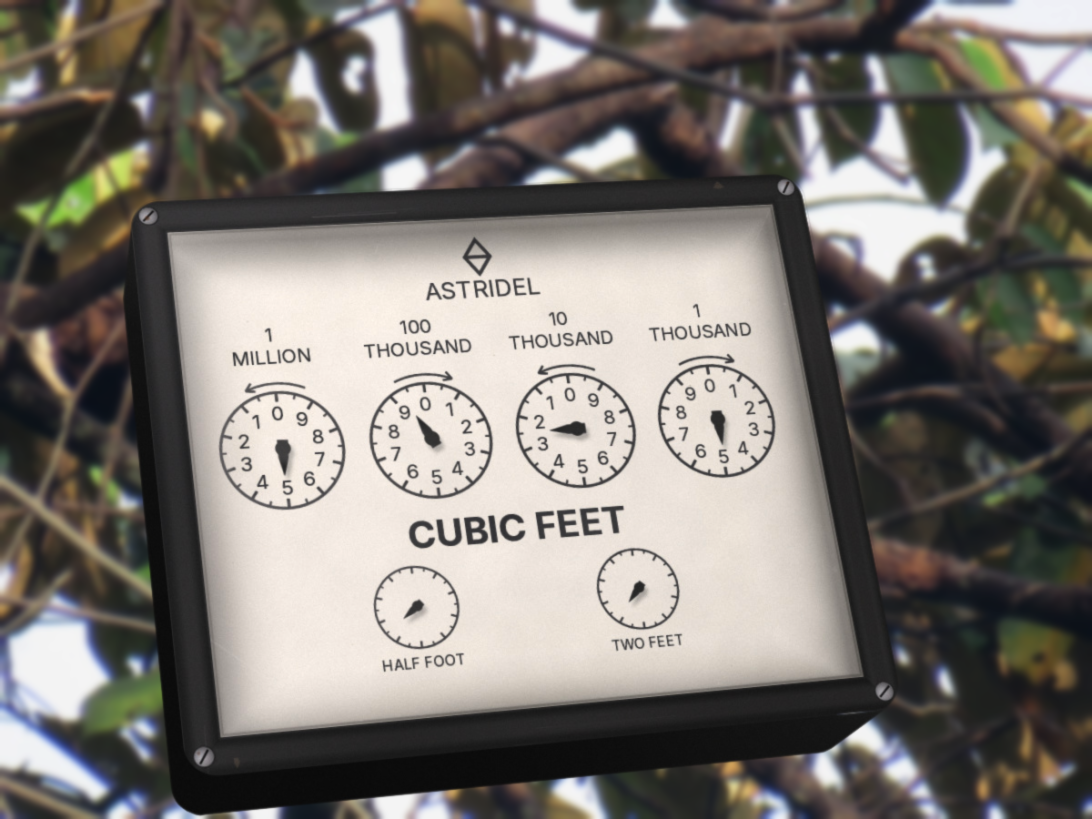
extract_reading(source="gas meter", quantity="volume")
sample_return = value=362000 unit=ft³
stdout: value=492500 unit=ft³
